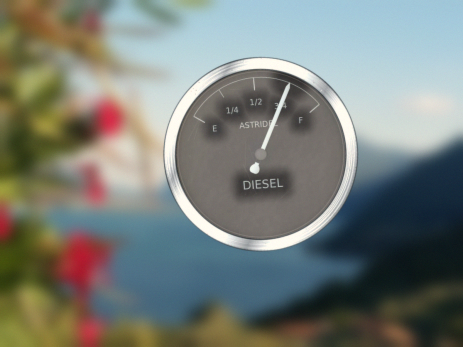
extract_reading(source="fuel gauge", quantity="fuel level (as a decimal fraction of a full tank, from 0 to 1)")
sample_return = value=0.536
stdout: value=0.75
